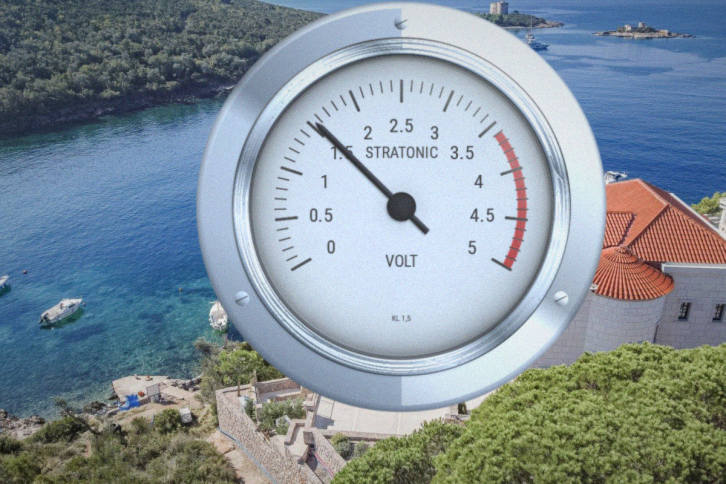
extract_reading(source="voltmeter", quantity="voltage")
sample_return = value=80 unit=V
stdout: value=1.55 unit=V
